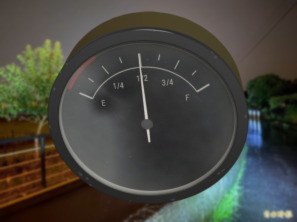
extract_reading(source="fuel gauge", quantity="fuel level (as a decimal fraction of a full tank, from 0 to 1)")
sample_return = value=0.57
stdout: value=0.5
